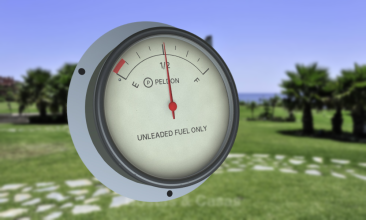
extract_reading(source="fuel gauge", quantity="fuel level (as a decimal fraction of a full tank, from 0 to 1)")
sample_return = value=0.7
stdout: value=0.5
